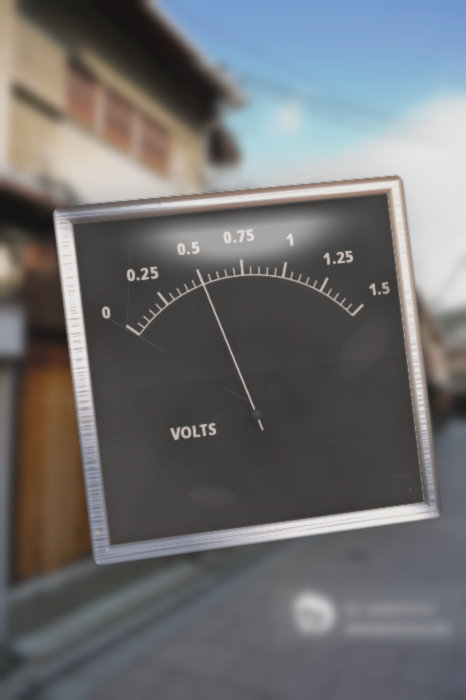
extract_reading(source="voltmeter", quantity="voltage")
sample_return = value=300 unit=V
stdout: value=0.5 unit=V
